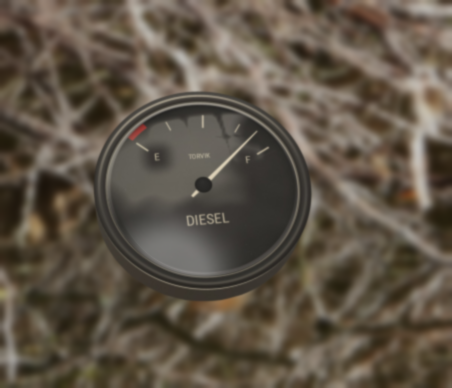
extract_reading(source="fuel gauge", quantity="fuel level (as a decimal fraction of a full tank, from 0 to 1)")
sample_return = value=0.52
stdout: value=0.875
